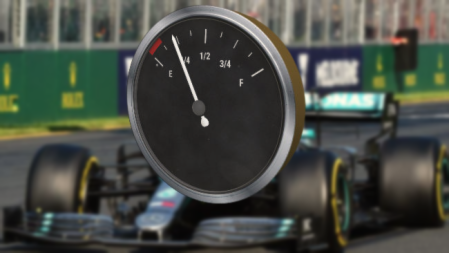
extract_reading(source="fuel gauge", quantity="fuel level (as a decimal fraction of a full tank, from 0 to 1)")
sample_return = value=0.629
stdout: value=0.25
